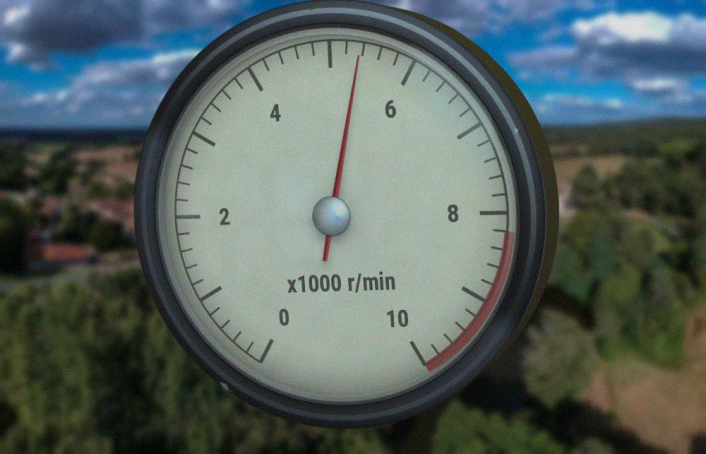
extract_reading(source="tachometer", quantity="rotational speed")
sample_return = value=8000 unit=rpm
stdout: value=5400 unit=rpm
